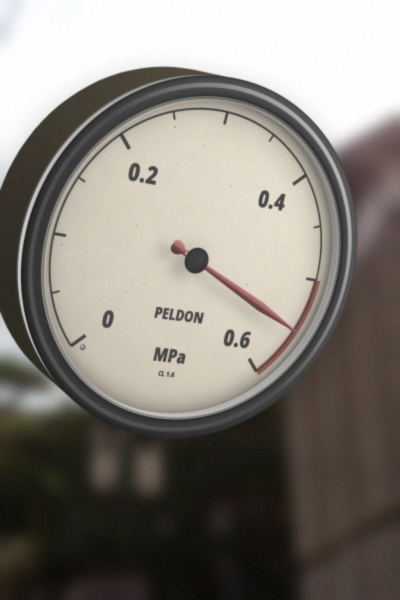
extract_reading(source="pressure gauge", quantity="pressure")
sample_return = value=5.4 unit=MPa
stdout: value=0.55 unit=MPa
